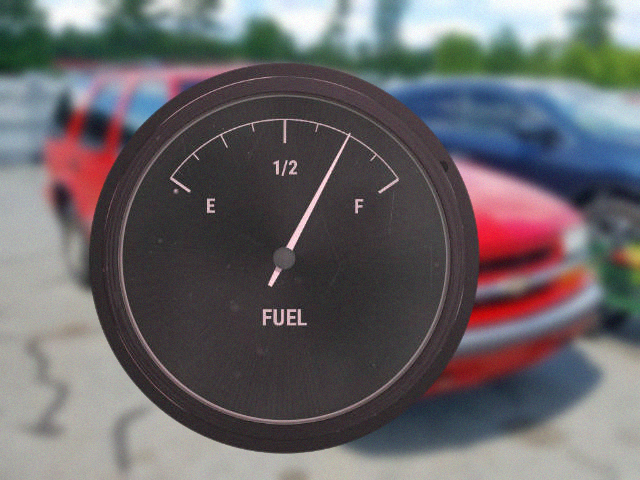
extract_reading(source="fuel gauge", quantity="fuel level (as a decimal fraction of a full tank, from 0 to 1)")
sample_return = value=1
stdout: value=0.75
